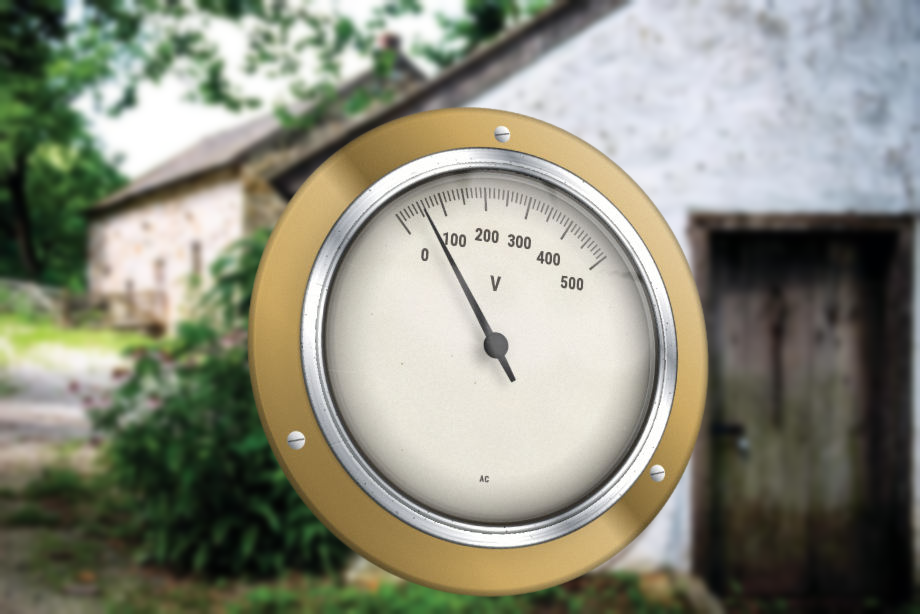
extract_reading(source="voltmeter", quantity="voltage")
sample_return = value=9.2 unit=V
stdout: value=50 unit=V
